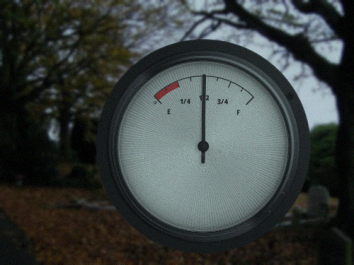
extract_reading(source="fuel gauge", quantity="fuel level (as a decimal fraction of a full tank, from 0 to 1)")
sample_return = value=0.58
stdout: value=0.5
